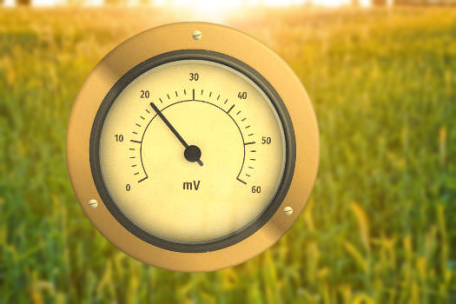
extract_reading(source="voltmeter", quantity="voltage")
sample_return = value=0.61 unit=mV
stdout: value=20 unit=mV
